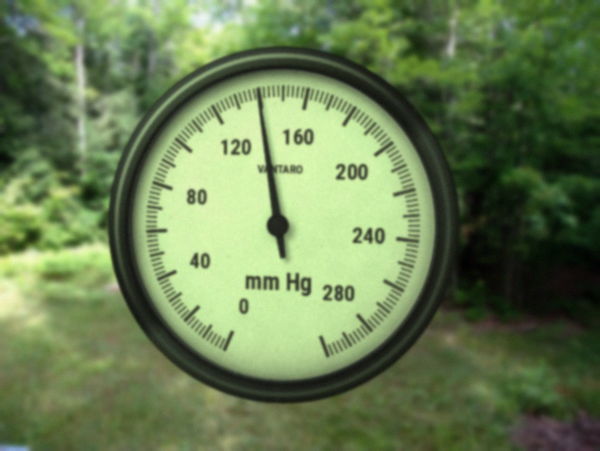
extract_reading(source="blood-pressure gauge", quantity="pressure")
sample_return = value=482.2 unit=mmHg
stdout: value=140 unit=mmHg
